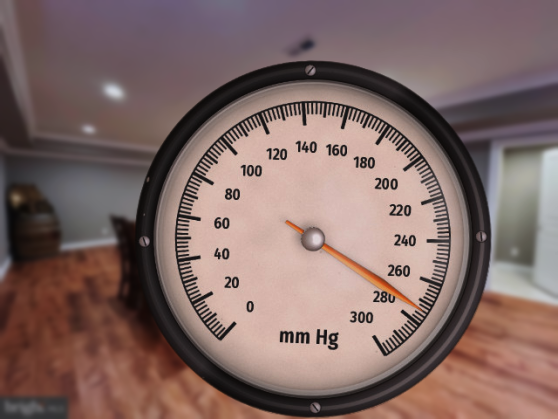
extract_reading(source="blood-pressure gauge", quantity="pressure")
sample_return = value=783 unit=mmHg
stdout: value=274 unit=mmHg
